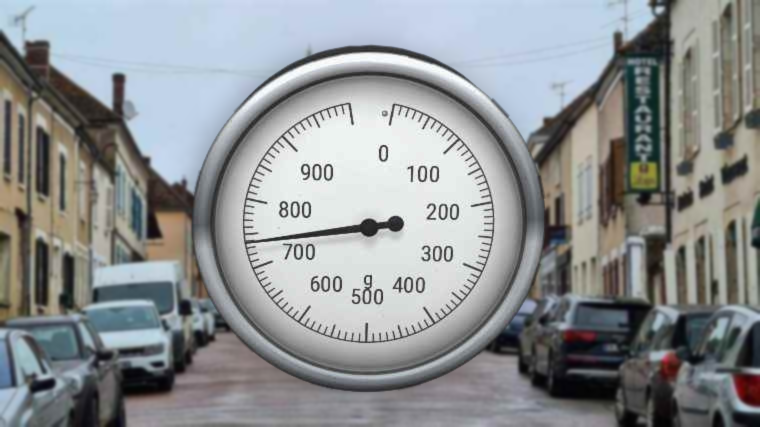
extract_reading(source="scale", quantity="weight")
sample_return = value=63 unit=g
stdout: value=740 unit=g
